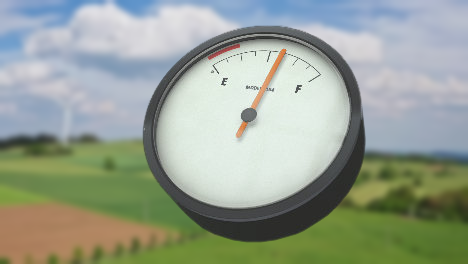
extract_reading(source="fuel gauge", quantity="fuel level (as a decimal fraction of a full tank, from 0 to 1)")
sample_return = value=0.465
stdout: value=0.625
